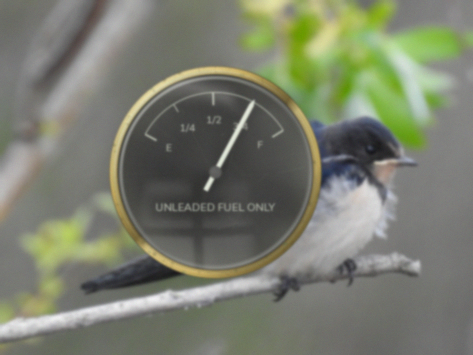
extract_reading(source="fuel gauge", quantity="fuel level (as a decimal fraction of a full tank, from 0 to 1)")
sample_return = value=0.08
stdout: value=0.75
